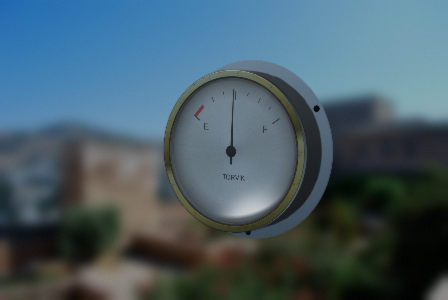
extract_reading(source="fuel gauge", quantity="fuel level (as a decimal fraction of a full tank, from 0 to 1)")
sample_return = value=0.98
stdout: value=0.5
